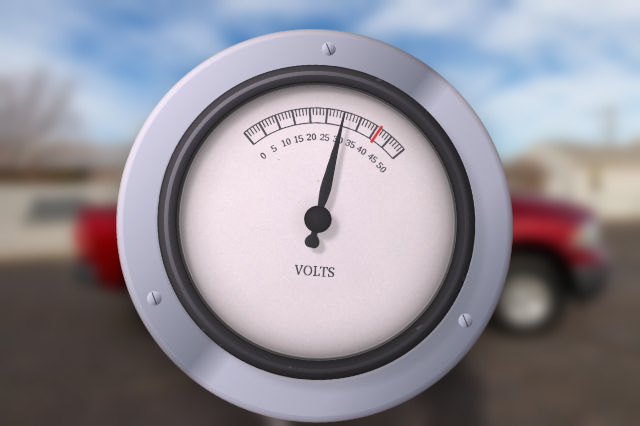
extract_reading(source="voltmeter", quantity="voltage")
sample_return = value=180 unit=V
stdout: value=30 unit=V
